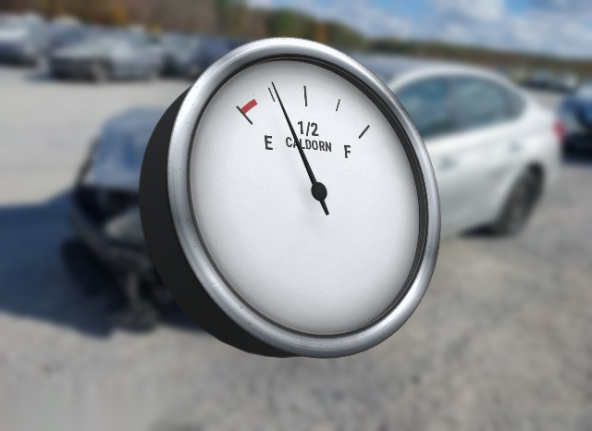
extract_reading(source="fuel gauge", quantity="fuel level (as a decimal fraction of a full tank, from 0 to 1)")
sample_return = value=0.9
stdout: value=0.25
